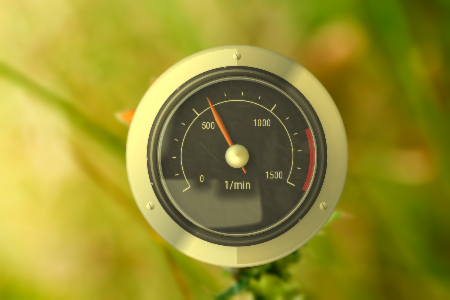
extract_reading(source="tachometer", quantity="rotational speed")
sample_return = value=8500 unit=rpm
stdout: value=600 unit=rpm
